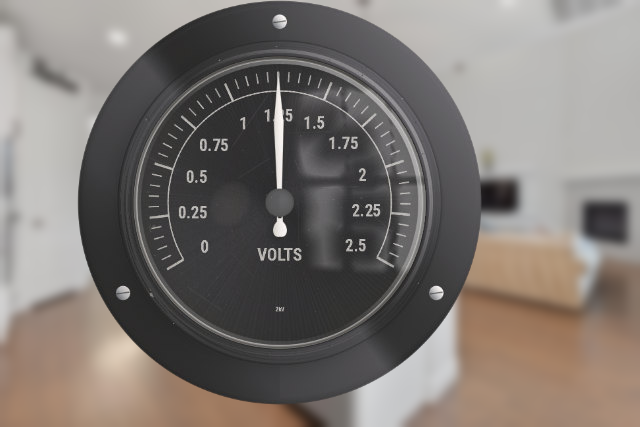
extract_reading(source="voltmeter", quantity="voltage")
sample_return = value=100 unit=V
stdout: value=1.25 unit=V
